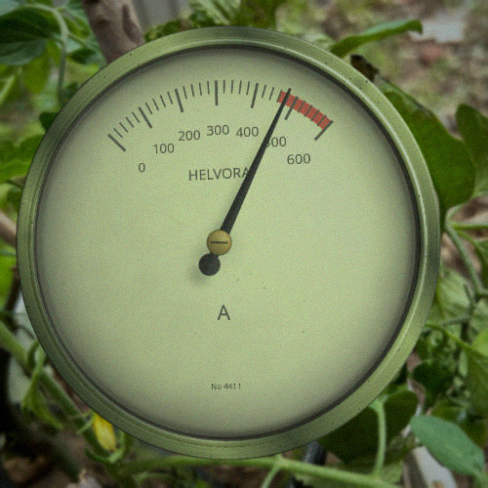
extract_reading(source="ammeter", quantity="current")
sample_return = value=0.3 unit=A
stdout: value=480 unit=A
